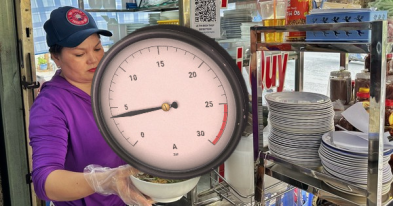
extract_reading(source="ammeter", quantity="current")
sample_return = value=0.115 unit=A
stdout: value=4 unit=A
